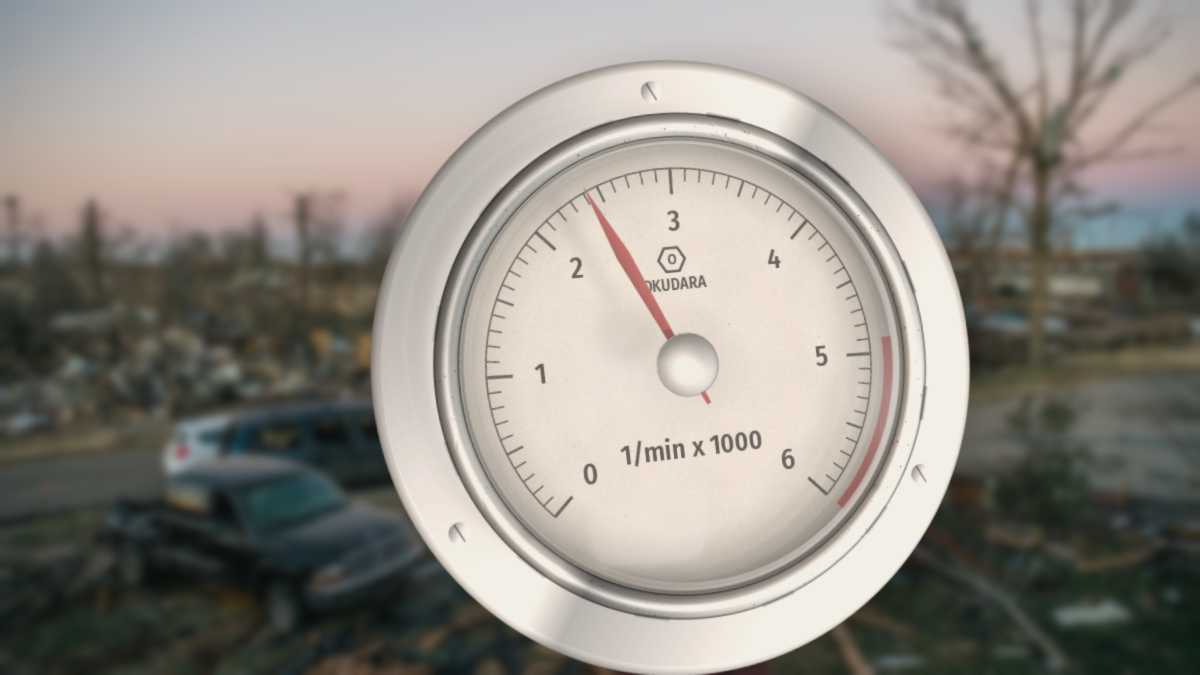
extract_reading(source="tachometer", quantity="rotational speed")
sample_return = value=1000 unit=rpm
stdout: value=2400 unit=rpm
